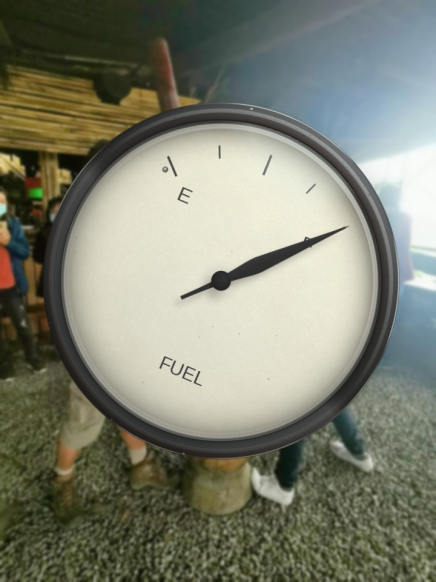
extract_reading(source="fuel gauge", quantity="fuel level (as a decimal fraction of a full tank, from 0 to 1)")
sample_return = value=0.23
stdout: value=1
